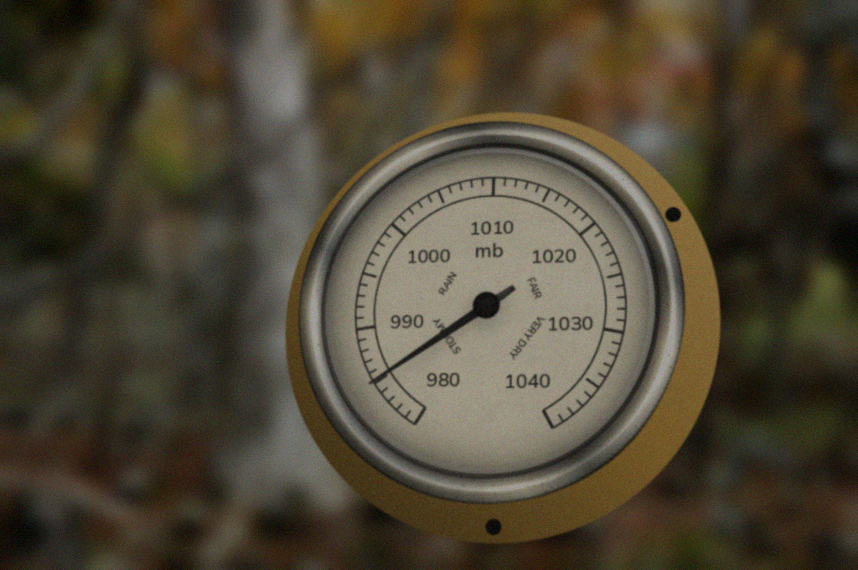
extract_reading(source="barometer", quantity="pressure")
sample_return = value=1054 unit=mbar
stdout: value=985 unit=mbar
